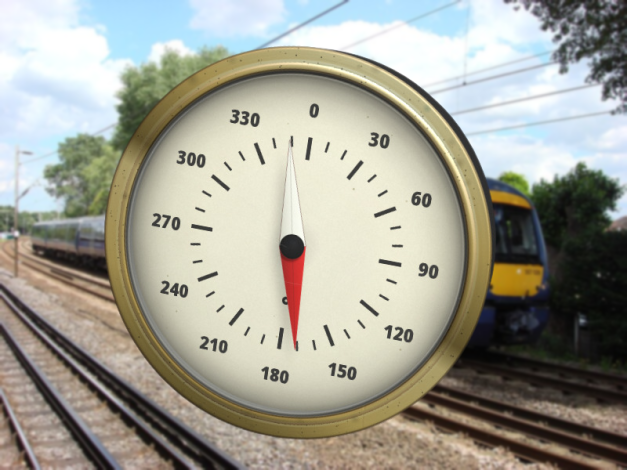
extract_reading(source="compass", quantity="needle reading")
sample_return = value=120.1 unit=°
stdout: value=170 unit=°
